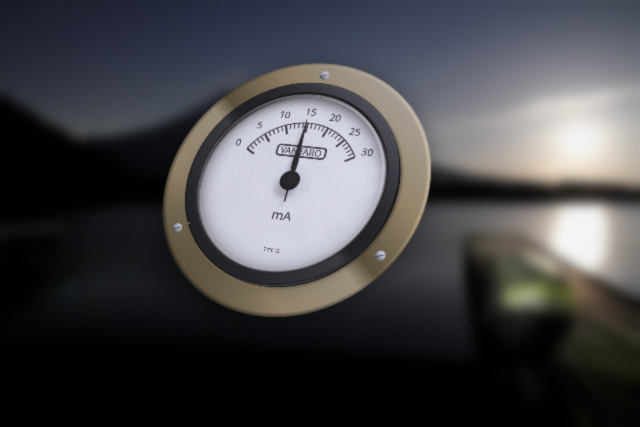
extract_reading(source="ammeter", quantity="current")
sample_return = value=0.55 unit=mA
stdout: value=15 unit=mA
